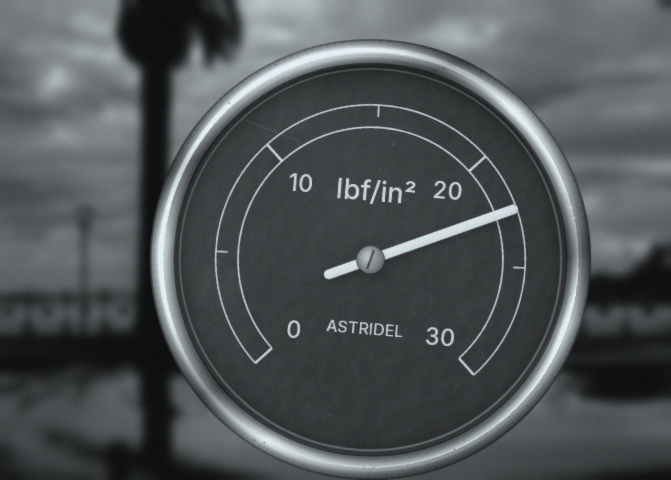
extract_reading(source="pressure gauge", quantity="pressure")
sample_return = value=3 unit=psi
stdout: value=22.5 unit=psi
